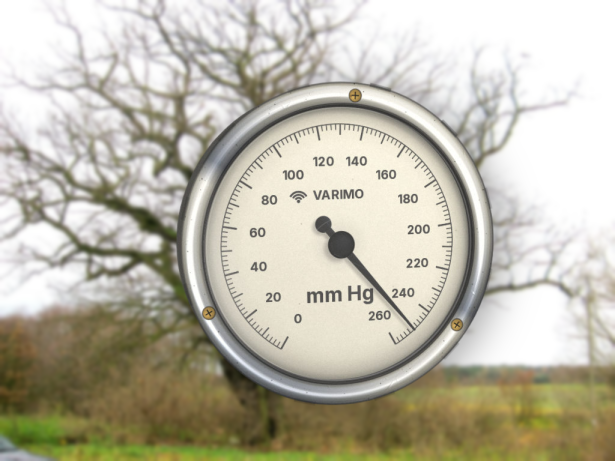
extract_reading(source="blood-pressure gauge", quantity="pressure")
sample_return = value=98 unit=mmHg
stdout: value=250 unit=mmHg
